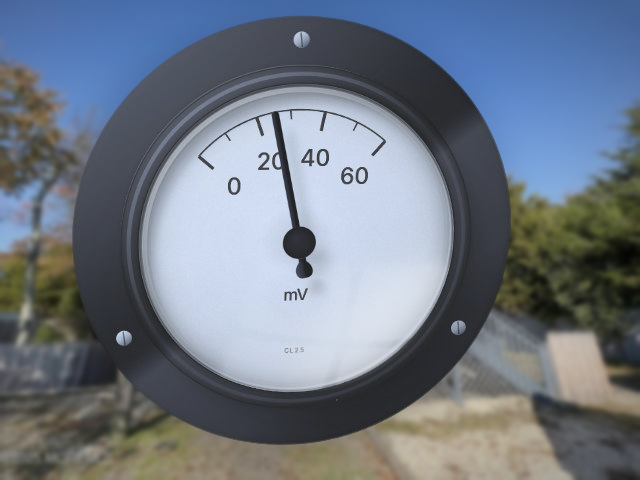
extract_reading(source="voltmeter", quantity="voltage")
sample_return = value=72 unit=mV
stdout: value=25 unit=mV
